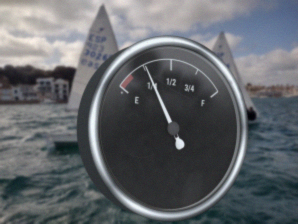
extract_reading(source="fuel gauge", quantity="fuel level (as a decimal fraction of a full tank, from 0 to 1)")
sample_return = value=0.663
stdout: value=0.25
